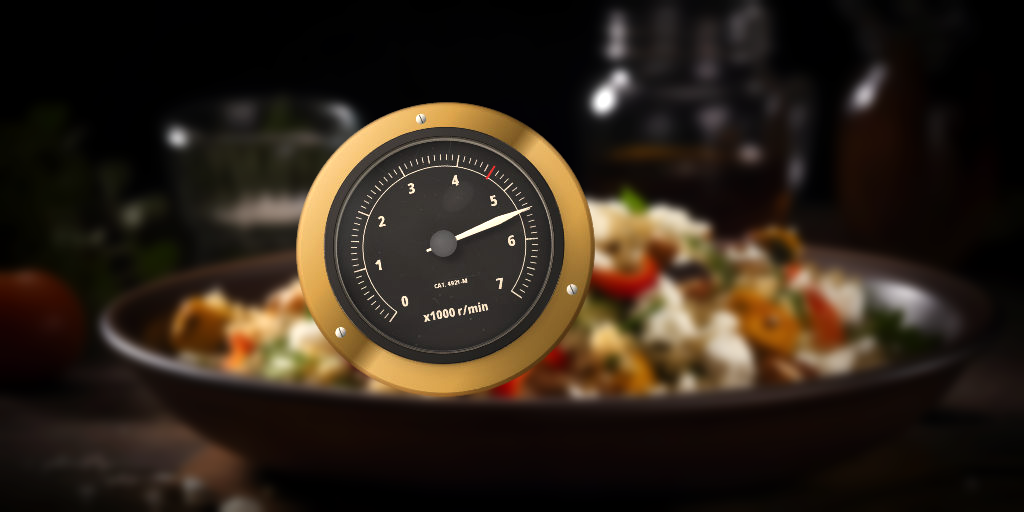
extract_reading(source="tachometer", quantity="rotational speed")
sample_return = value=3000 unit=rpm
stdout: value=5500 unit=rpm
